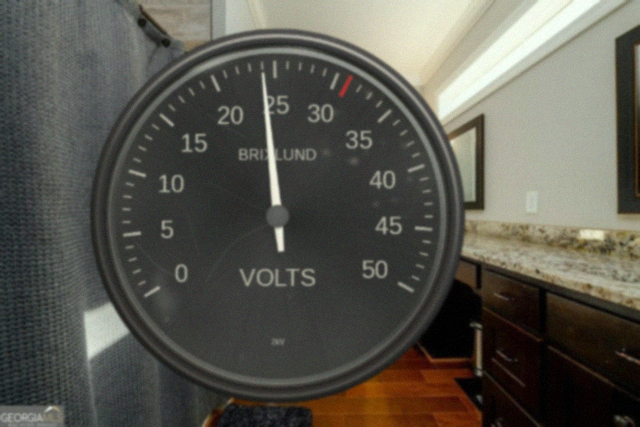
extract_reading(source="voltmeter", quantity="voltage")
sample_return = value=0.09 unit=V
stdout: value=24 unit=V
